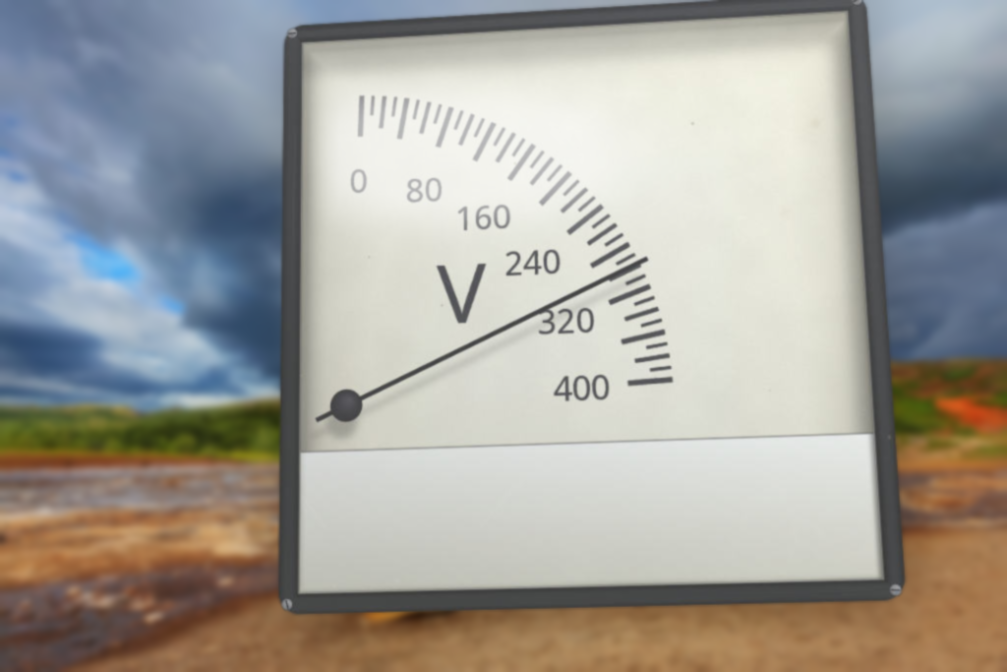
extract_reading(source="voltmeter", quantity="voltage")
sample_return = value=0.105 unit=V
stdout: value=300 unit=V
